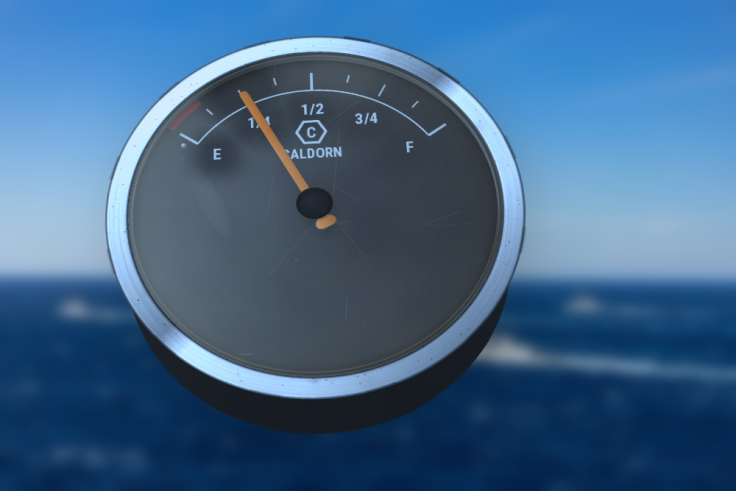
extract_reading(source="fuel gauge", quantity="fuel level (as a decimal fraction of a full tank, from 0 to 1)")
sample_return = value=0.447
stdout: value=0.25
